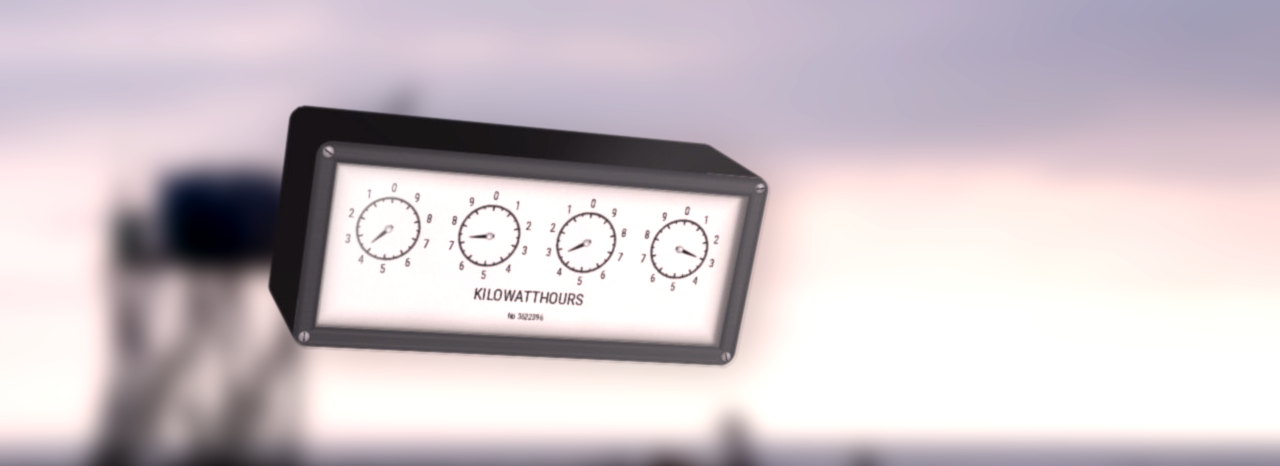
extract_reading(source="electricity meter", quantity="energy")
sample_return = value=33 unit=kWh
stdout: value=3733 unit=kWh
